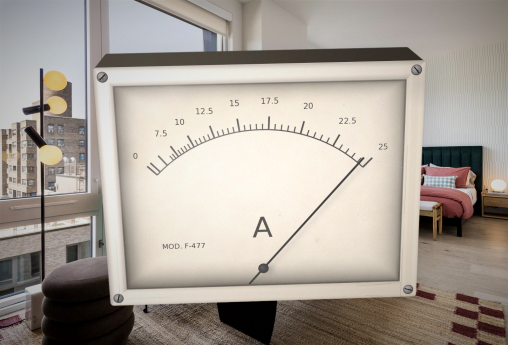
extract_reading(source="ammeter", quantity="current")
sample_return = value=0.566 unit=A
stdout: value=24.5 unit=A
